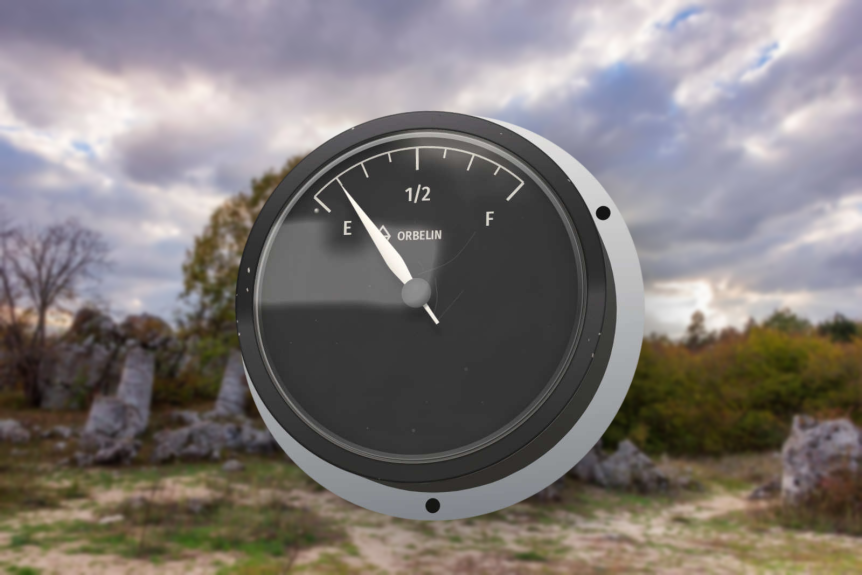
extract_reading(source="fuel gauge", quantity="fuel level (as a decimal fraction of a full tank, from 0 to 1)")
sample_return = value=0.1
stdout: value=0.125
